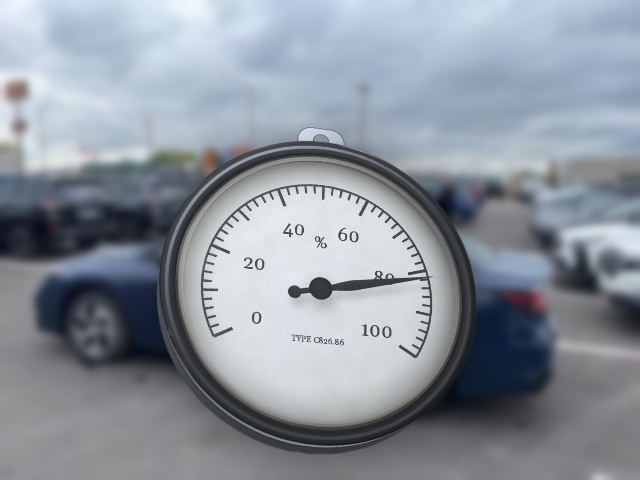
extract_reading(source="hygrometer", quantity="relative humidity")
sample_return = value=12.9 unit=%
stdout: value=82 unit=%
